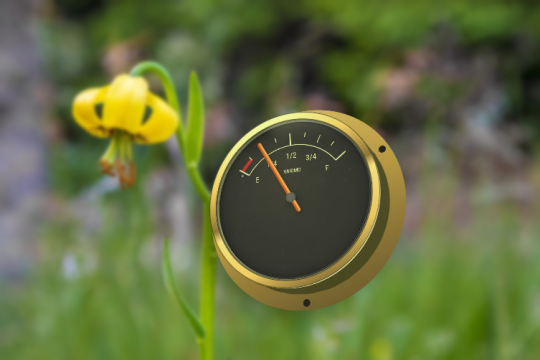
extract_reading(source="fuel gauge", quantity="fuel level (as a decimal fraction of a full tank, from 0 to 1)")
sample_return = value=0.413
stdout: value=0.25
